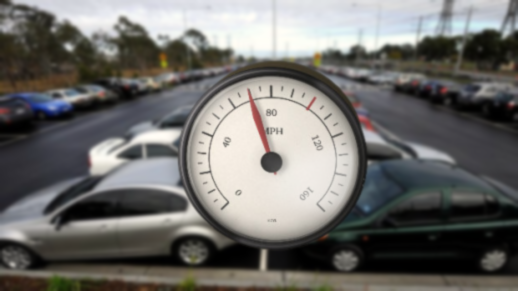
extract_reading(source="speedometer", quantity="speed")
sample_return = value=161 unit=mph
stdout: value=70 unit=mph
